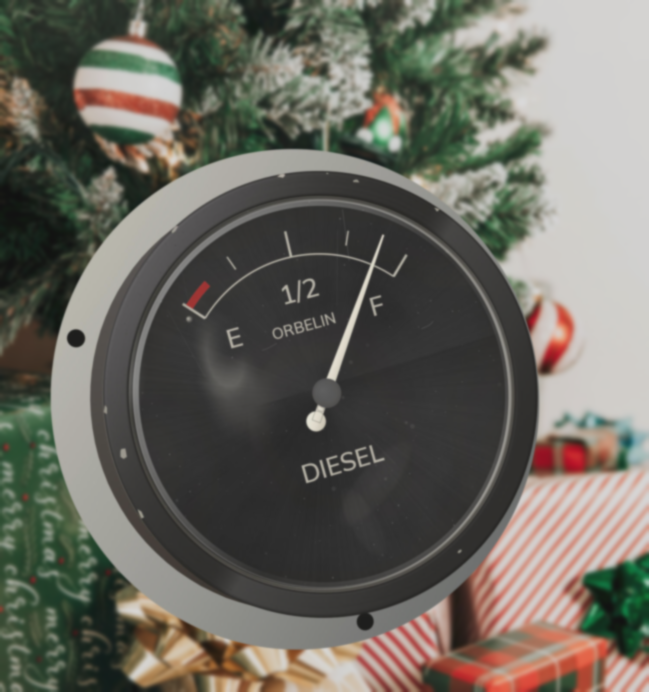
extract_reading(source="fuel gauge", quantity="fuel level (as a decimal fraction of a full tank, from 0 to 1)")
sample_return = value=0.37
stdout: value=0.875
